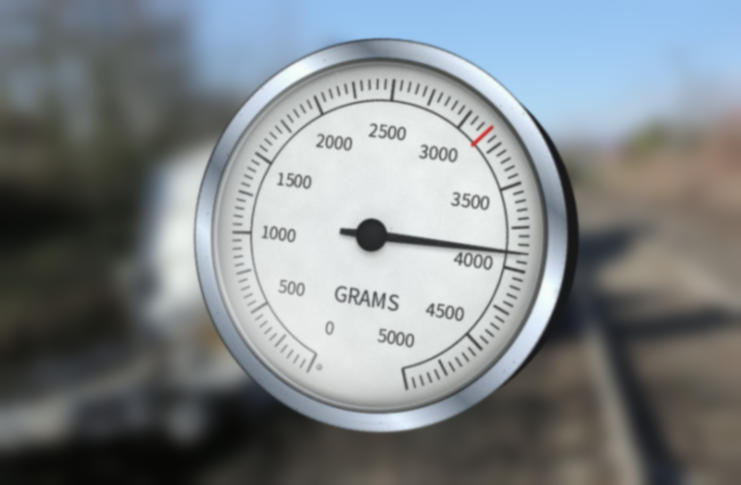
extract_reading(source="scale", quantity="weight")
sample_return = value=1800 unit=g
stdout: value=3900 unit=g
